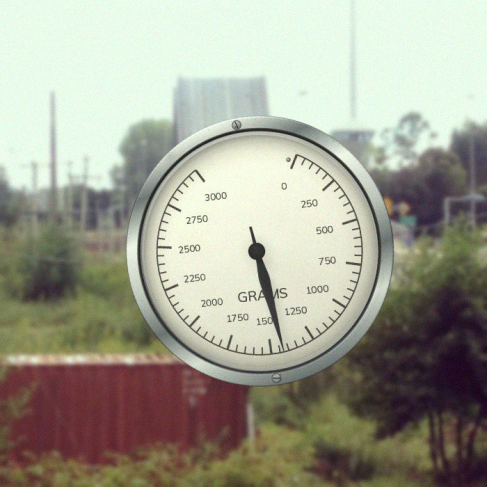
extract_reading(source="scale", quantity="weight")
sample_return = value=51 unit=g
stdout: value=1425 unit=g
